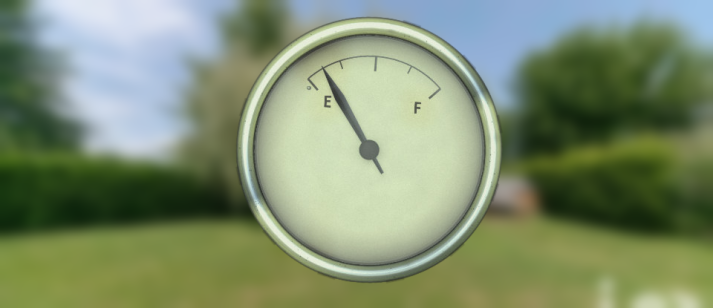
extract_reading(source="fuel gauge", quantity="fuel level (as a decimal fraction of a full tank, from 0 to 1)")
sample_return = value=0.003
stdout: value=0.125
